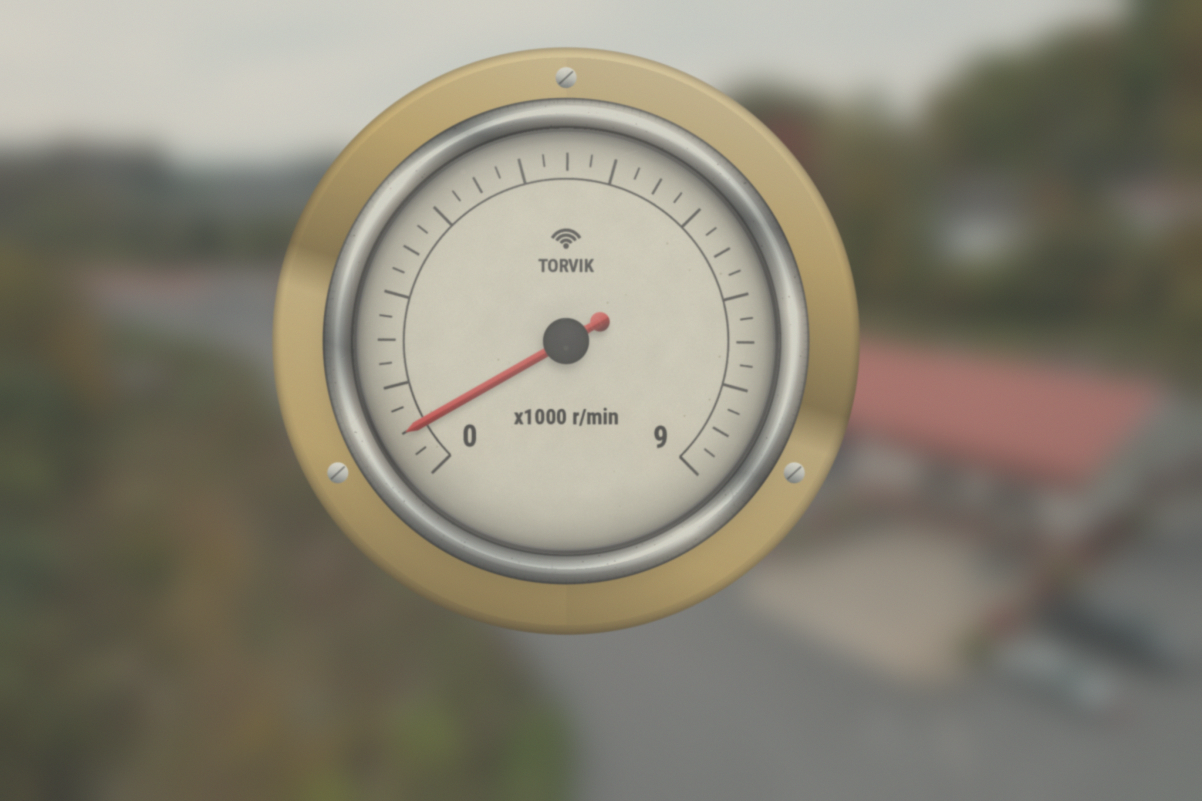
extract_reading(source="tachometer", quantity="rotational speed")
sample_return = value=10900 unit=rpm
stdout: value=500 unit=rpm
